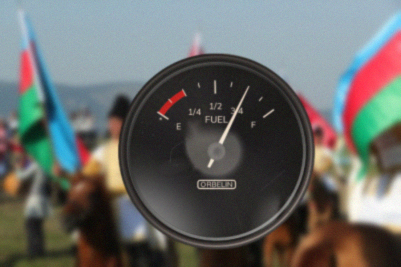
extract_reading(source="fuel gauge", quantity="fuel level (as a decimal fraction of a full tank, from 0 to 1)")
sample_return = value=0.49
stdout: value=0.75
